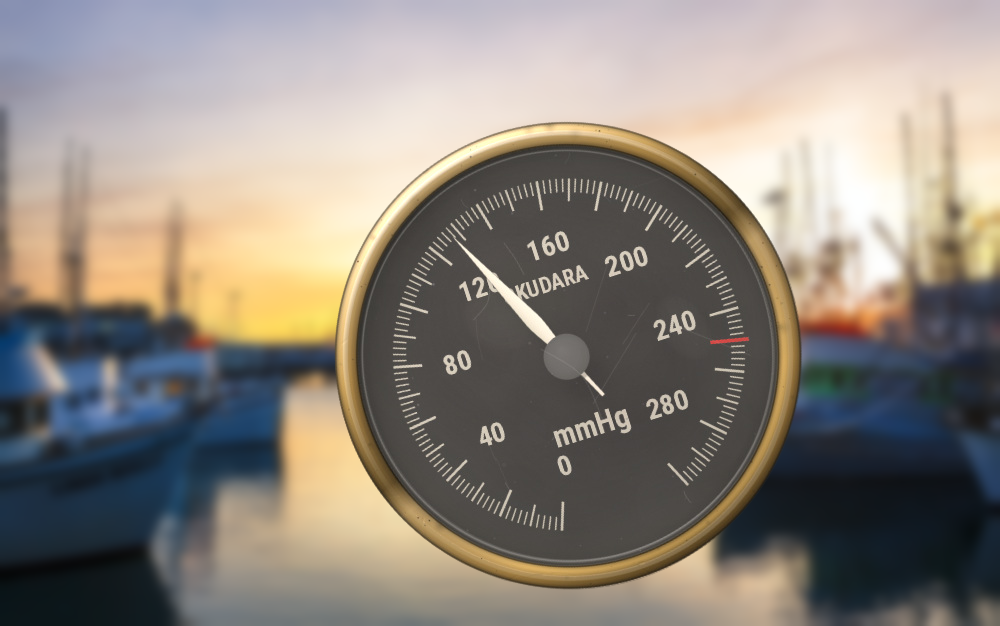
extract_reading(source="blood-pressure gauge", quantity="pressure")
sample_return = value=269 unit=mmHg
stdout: value=128 unit=mmHg
